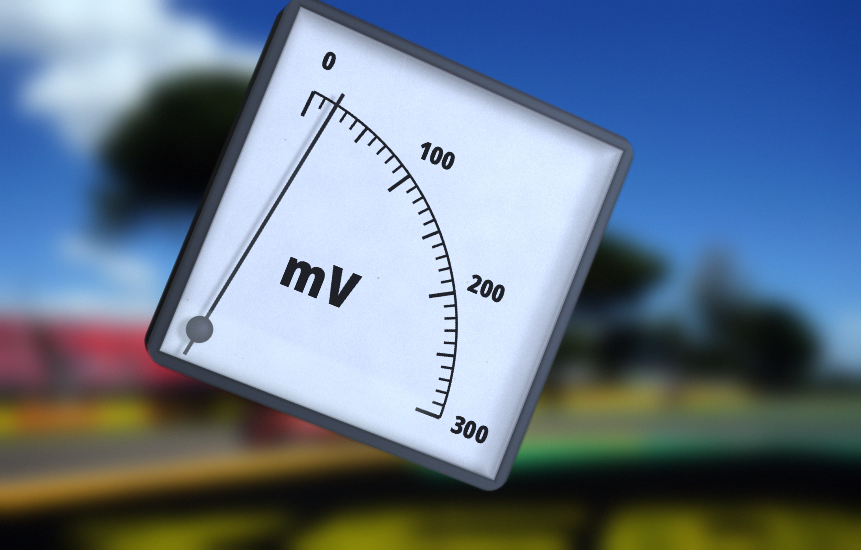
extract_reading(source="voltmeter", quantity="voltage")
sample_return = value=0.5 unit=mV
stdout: value=20 unit=mV
